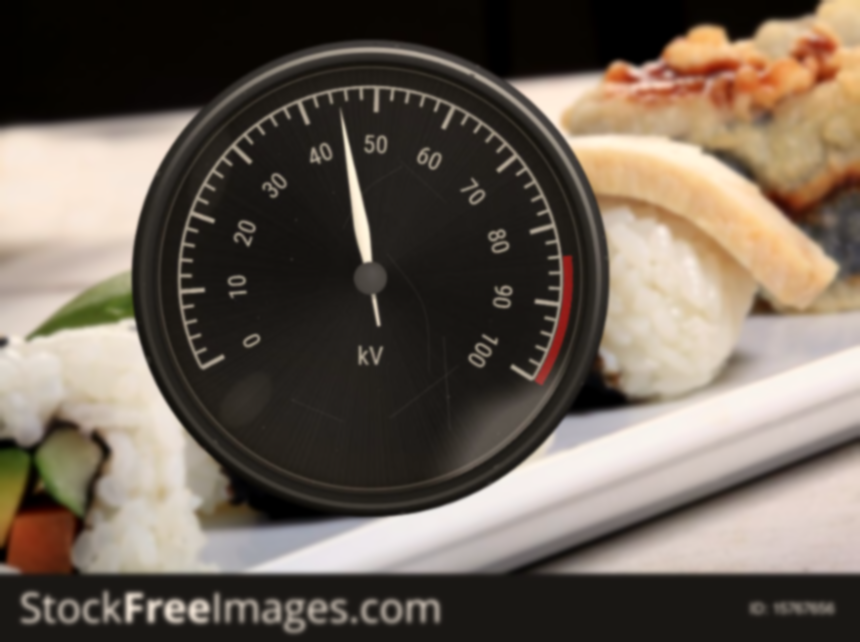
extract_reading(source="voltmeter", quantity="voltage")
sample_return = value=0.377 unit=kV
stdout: value=45 unit=kV
